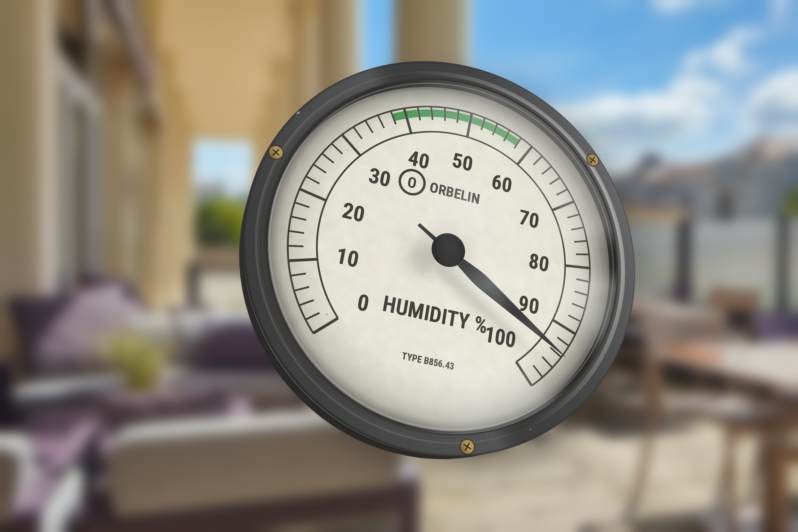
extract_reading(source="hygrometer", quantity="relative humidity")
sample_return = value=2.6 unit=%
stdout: value=94 unit=%
